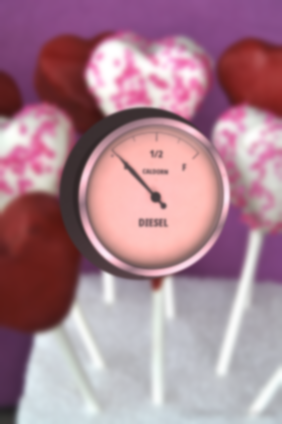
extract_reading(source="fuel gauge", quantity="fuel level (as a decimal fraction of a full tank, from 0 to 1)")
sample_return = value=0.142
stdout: value=0
